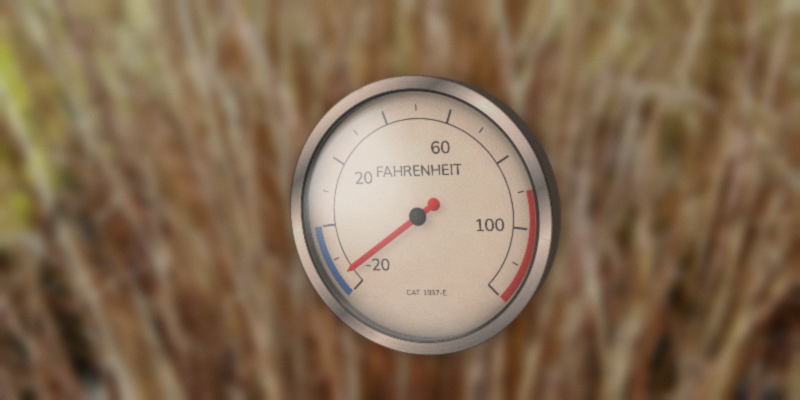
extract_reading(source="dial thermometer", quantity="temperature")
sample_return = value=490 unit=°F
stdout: value=-15 unit=°F
